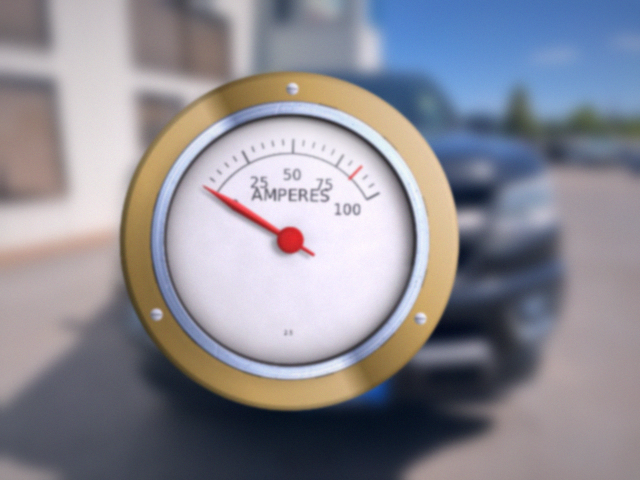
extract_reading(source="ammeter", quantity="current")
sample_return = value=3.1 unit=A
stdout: value=0 unit=A
